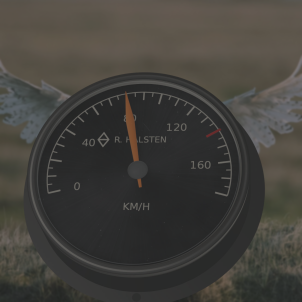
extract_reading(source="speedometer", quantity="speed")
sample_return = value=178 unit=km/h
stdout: value=80 unit=km/h
